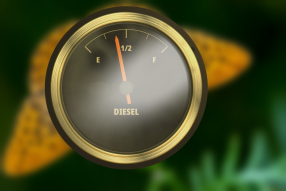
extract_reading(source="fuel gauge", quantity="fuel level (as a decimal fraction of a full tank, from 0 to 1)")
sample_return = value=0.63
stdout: value=0.375
